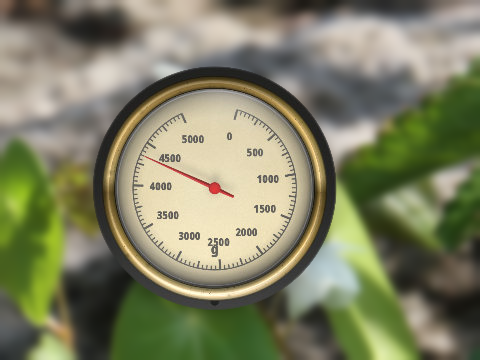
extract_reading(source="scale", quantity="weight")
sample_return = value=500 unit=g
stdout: value=4350 unit=g
